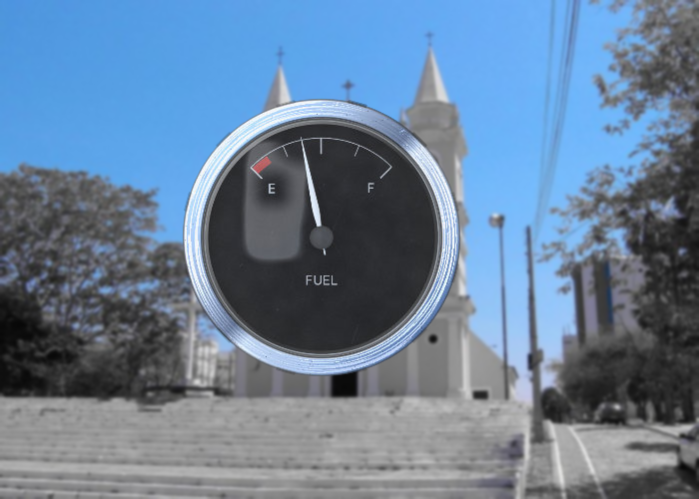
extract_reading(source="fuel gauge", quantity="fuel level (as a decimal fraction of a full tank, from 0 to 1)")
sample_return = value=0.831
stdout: value=0.375
